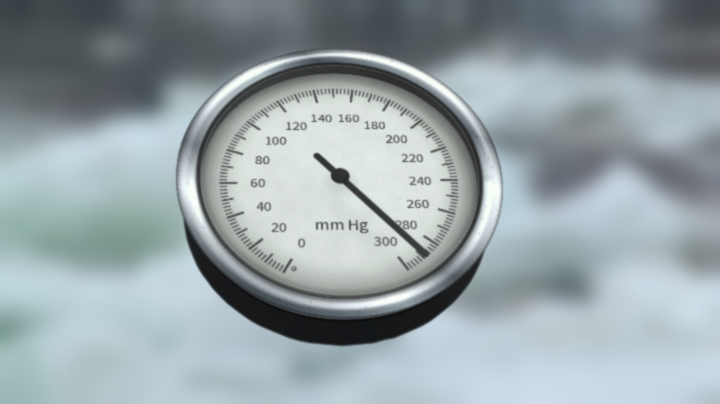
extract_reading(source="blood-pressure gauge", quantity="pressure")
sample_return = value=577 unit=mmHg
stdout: value=290 unit=mmHg
